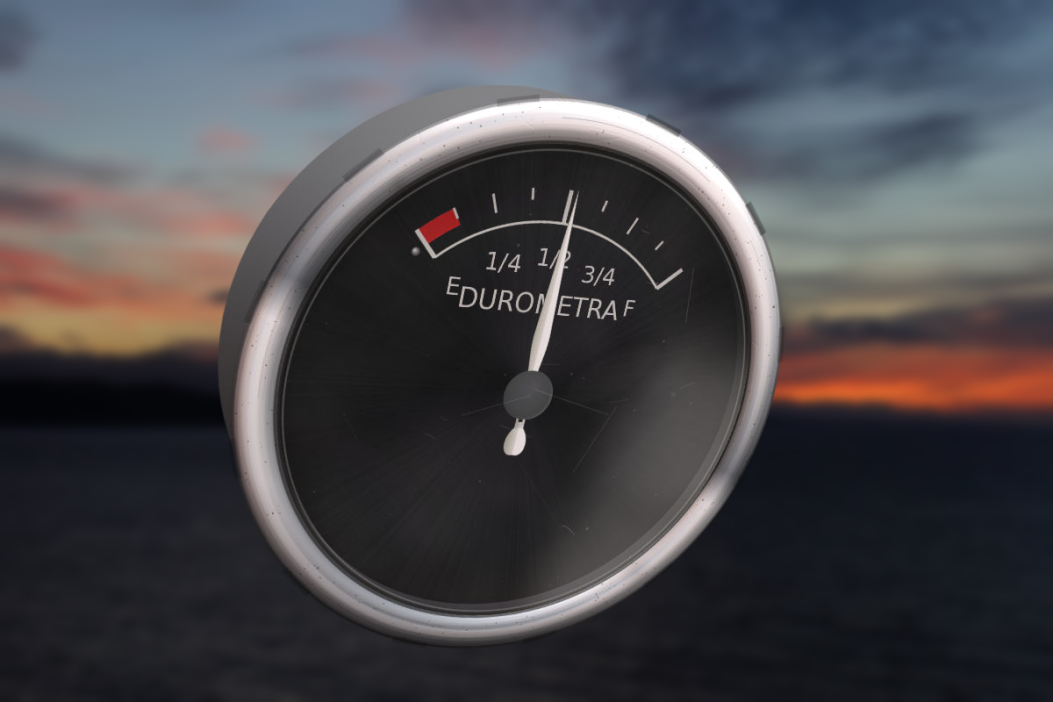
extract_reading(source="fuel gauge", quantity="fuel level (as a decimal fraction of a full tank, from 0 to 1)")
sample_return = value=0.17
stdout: value=0.5
